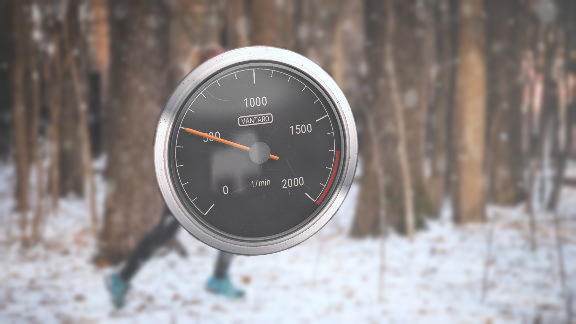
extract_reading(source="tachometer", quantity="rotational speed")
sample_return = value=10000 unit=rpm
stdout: value=500 unit=rpm
